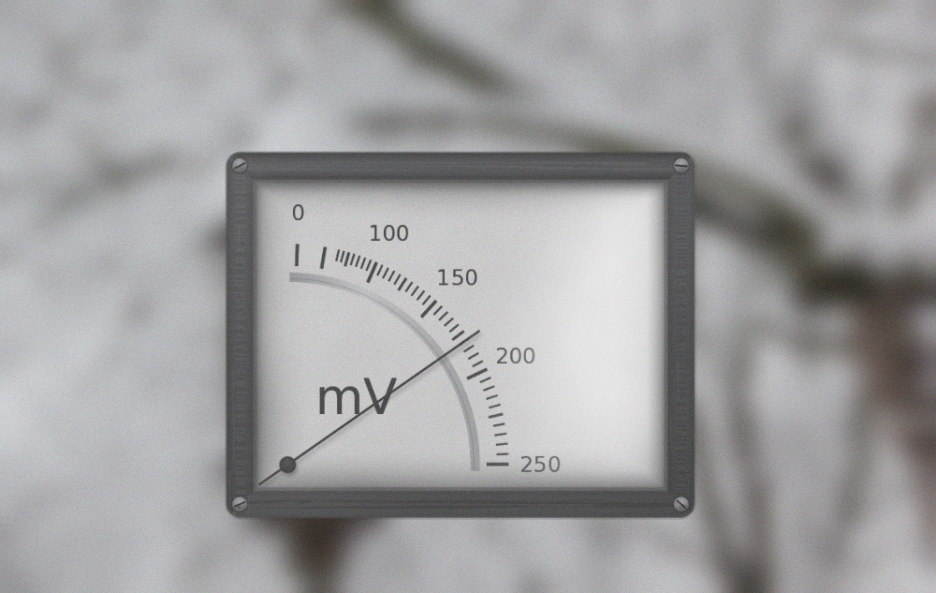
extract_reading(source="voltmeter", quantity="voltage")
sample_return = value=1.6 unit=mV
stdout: value=180 unit=mV
